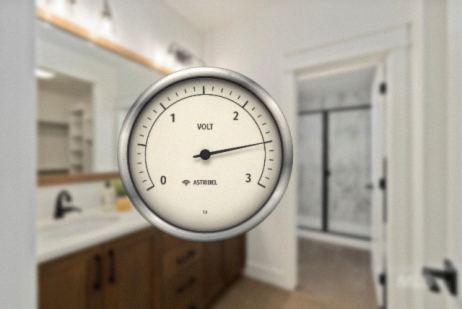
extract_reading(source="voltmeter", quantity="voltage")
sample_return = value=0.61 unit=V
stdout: value=2.5 unit=V
